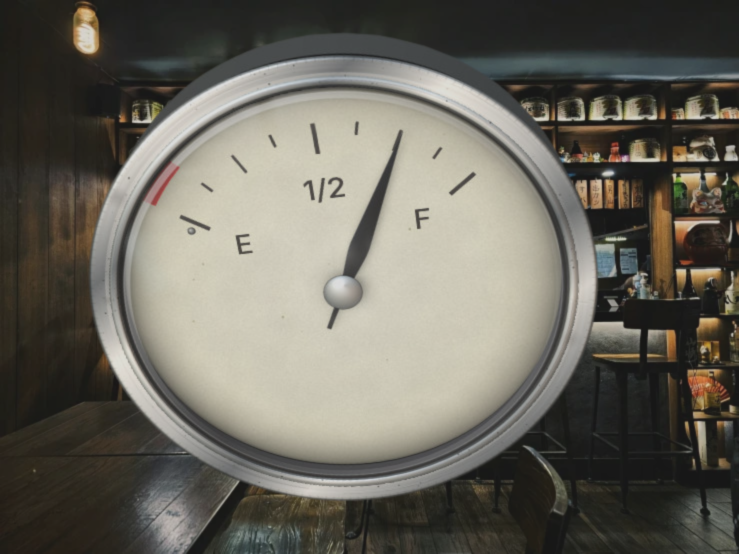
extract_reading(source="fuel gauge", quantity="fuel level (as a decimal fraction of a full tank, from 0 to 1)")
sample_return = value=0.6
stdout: value=0.75
